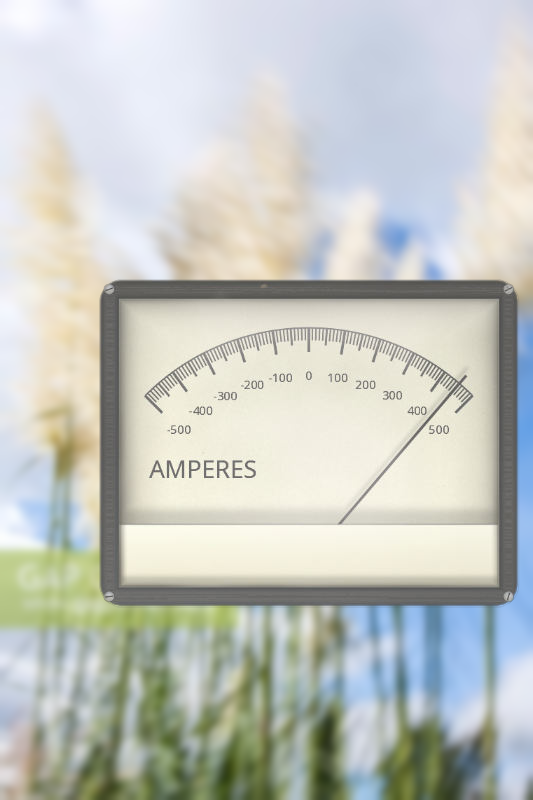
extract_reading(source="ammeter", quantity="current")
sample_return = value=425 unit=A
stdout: value=450 unit=A
